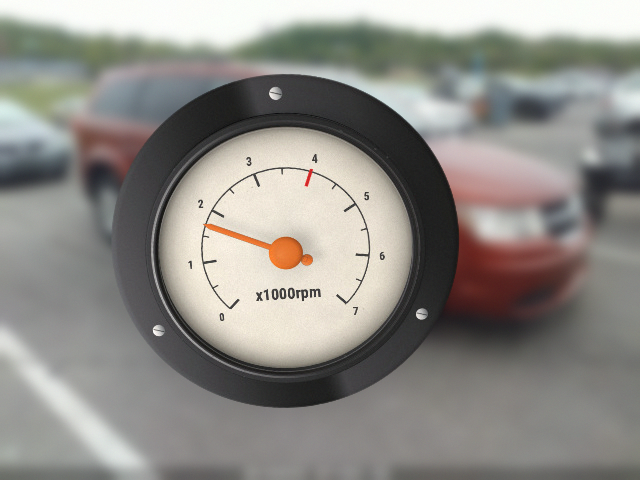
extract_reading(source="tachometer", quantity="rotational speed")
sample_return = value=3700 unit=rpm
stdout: value=1750 unit=rpm
